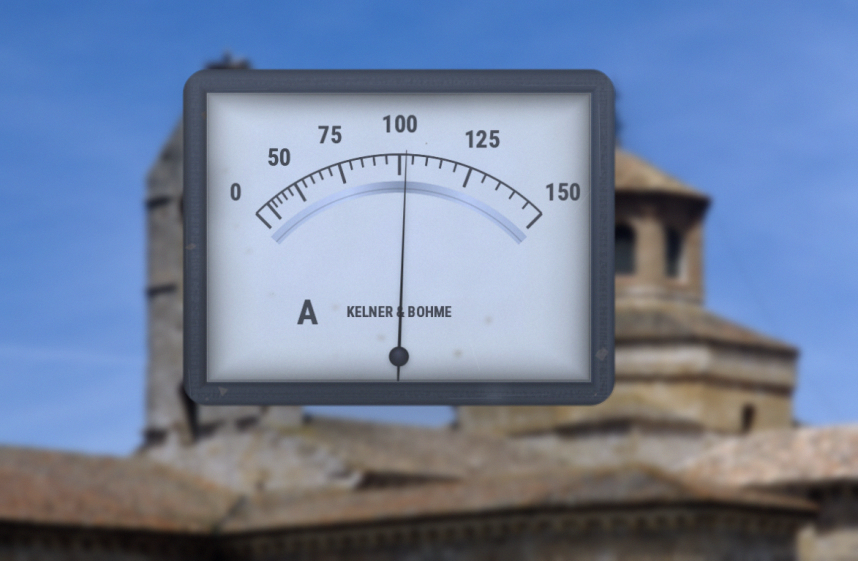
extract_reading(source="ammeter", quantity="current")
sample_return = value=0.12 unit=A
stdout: value=102.5 unit=A
